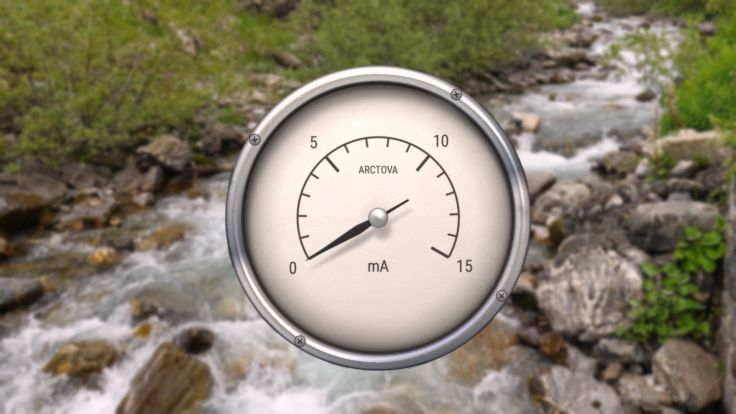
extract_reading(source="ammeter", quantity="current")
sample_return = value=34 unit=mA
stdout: value=0 unit=mA
